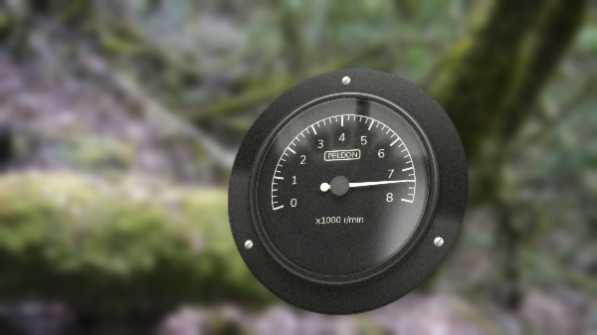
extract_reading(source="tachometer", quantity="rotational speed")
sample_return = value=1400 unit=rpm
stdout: value=7400 unit=rpm
